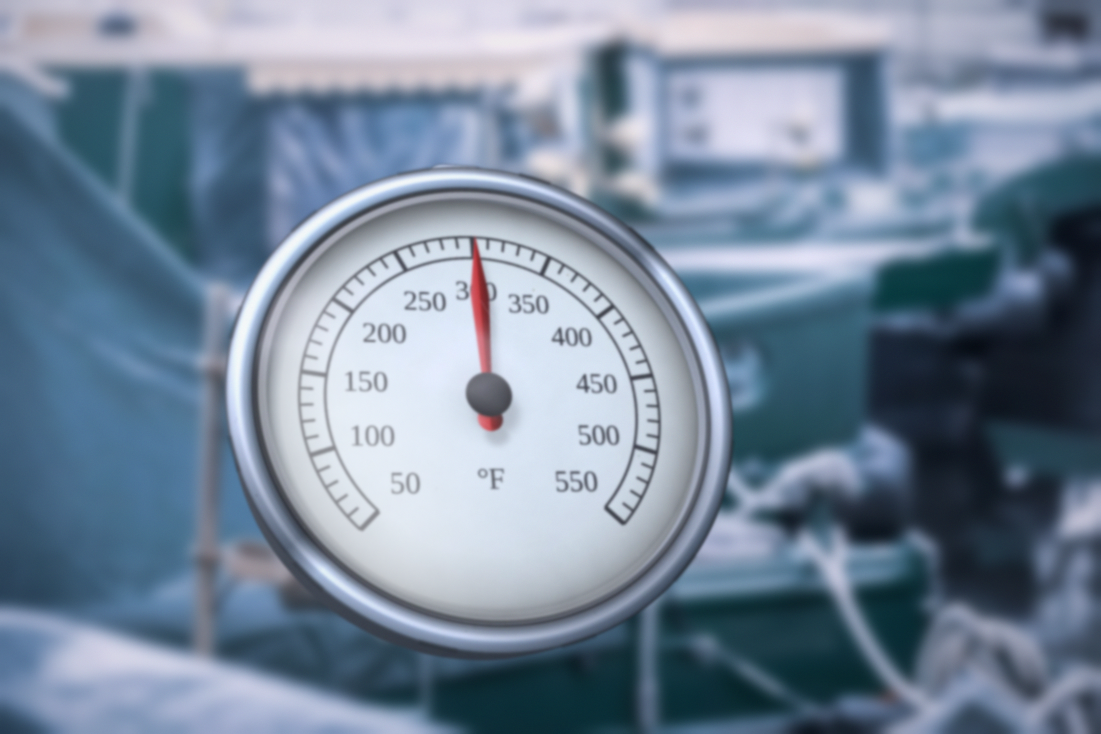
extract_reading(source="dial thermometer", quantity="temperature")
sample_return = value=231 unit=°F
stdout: value=300 unit=°F
